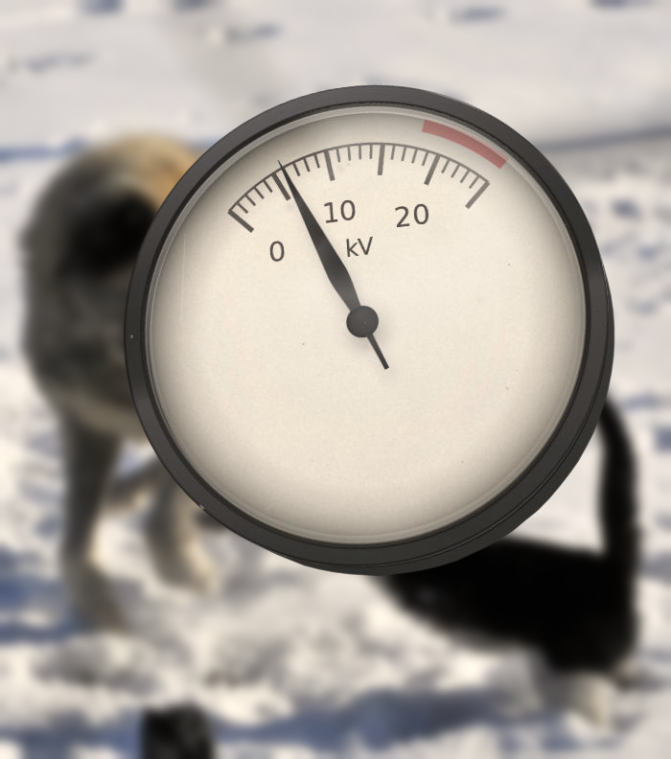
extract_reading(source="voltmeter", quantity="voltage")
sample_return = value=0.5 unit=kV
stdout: value=6 unit=kV
